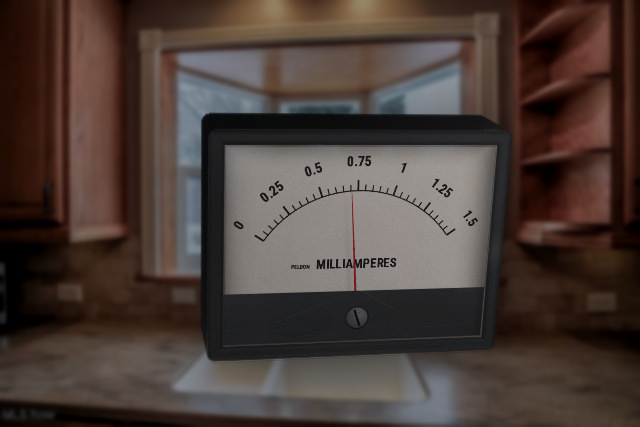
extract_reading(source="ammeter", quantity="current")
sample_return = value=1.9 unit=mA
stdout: value=0.7 unit=mA
